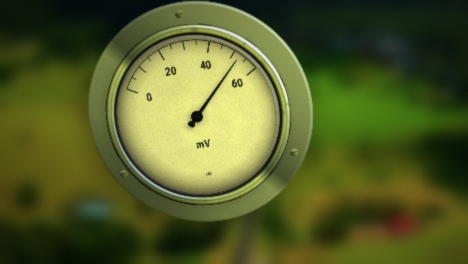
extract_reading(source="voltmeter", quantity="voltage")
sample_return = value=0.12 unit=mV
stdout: value=52.5 unit=mV
